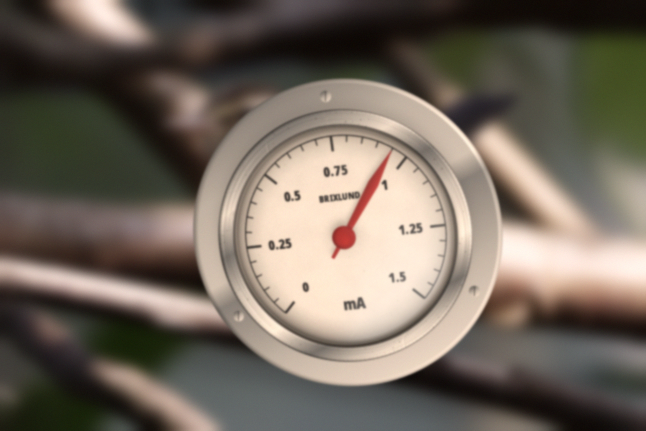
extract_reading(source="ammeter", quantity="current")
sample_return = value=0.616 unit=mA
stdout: value=0.95 unit=mA
